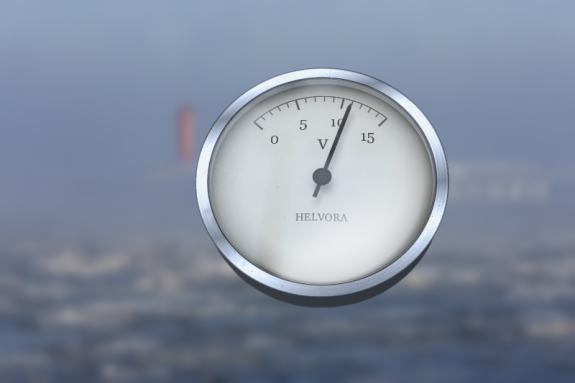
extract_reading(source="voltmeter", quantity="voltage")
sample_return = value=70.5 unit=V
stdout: value=11 unit=V
